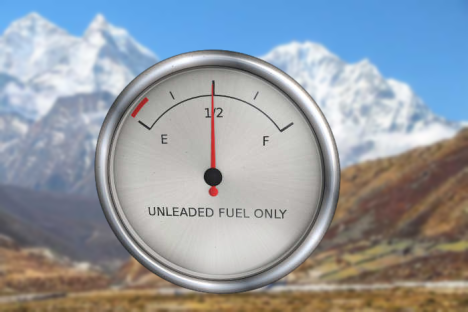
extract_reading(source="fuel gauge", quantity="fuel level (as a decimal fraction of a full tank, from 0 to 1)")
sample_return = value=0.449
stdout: value=0.5
